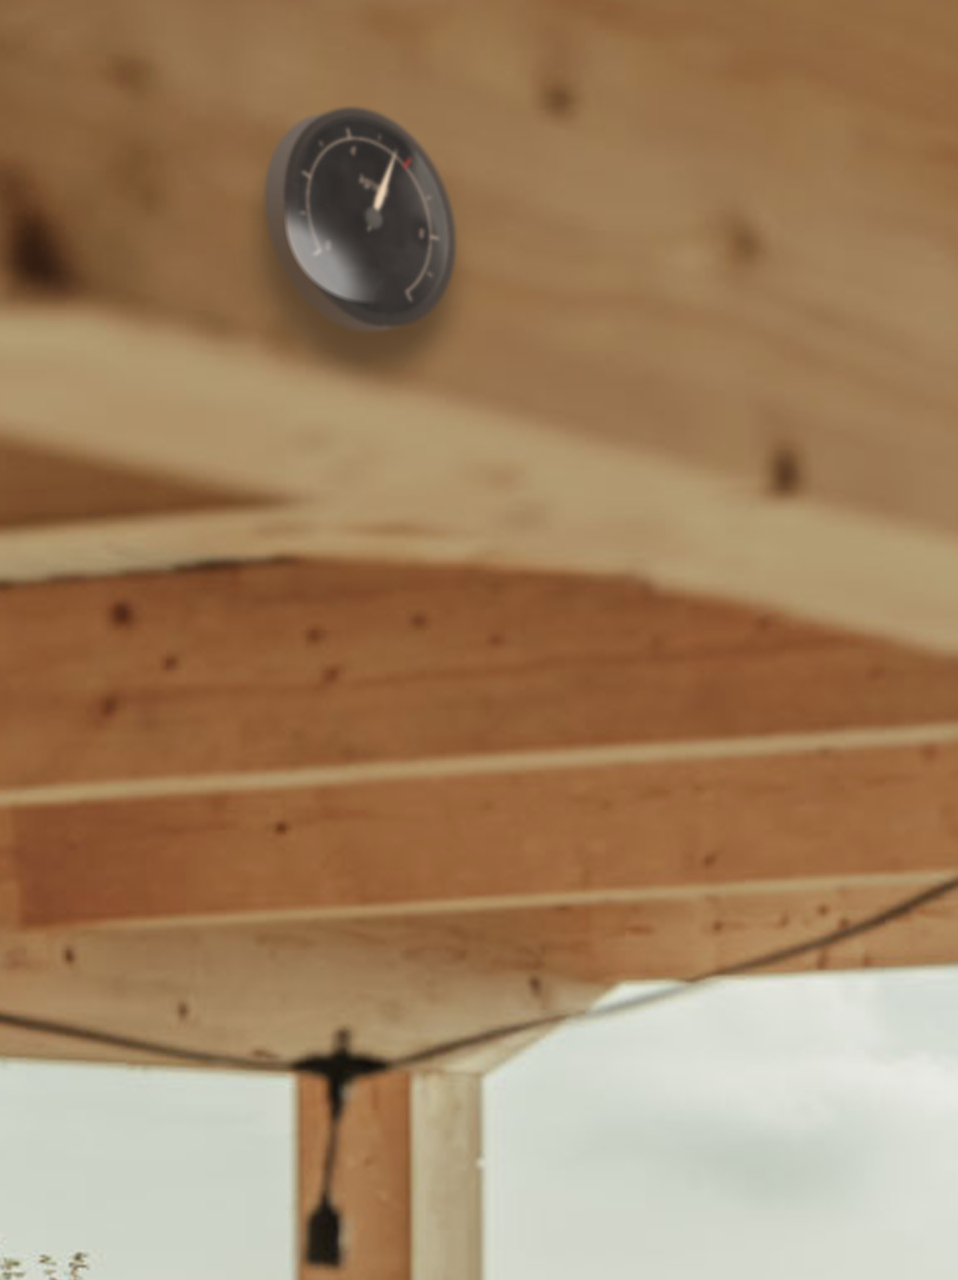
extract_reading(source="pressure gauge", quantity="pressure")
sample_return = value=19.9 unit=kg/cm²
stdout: value=5.5 unit=kg/cm²
